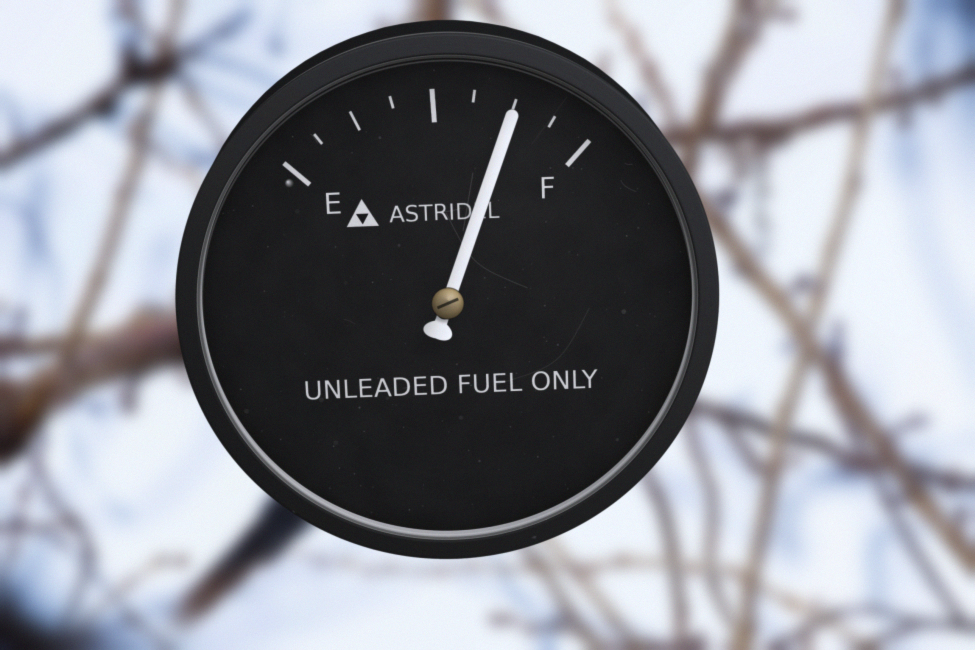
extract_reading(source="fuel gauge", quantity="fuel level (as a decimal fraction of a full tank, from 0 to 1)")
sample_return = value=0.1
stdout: value=0.75
